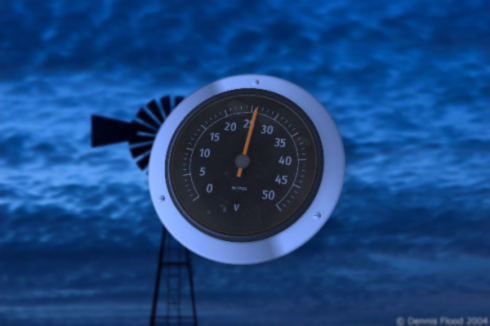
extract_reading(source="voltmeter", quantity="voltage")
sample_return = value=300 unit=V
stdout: value=26 unit=V
